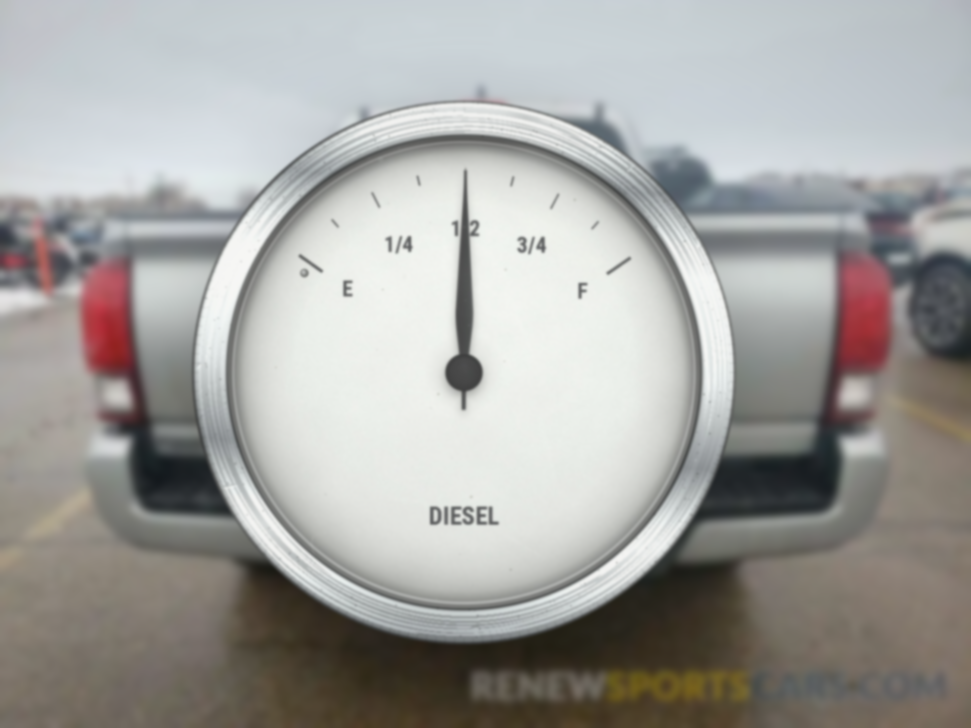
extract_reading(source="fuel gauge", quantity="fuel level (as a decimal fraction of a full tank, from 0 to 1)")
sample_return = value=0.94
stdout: value=0.5
